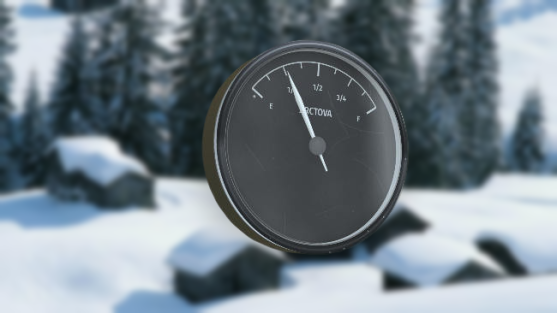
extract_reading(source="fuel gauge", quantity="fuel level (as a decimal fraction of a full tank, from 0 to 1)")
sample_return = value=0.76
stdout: value=0.25
